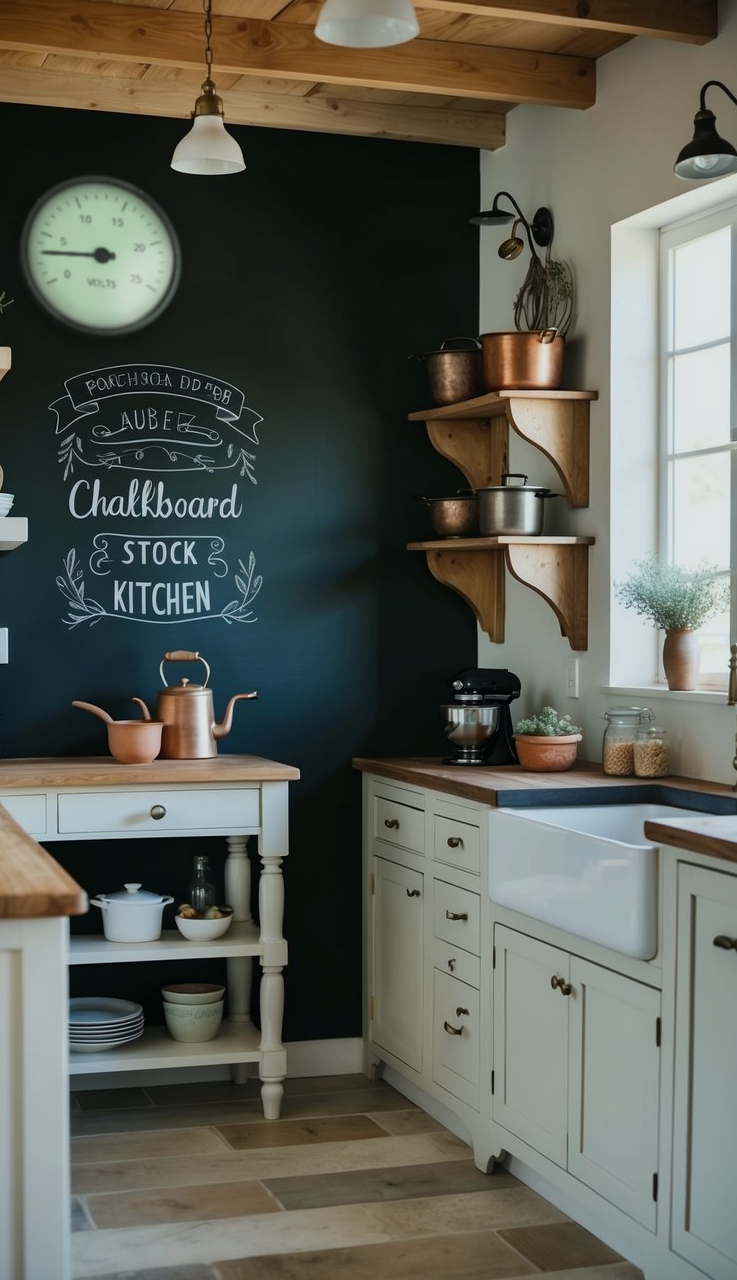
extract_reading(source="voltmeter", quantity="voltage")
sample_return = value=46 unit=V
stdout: value=3 unit=V
